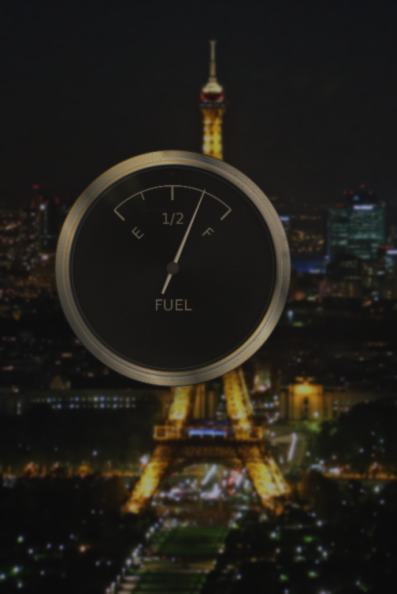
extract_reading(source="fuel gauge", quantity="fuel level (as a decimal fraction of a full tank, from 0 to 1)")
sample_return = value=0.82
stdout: value=0.75
